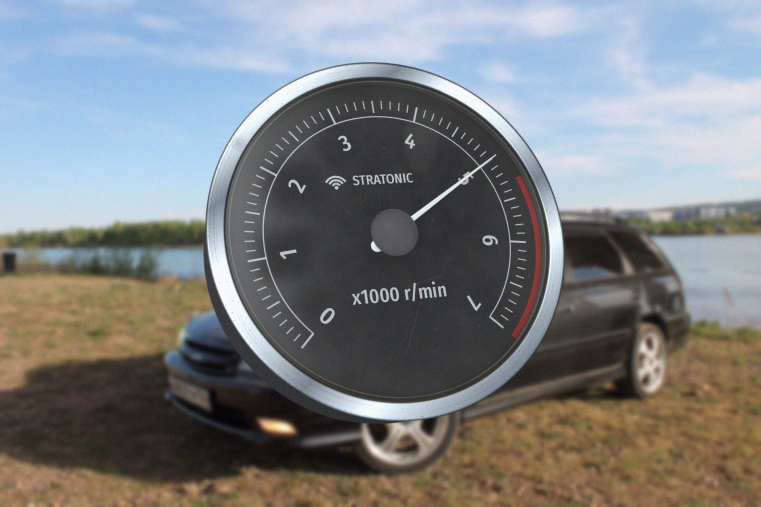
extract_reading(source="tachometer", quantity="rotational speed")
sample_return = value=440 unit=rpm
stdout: value=5000 unit=rpm
